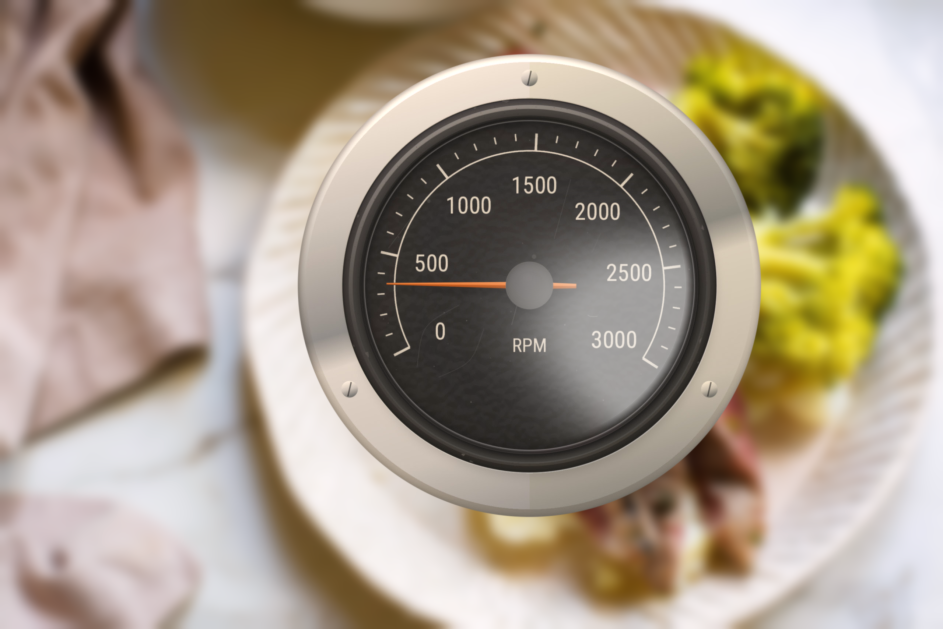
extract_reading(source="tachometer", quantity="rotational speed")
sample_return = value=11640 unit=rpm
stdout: value=350 unit=rpm
